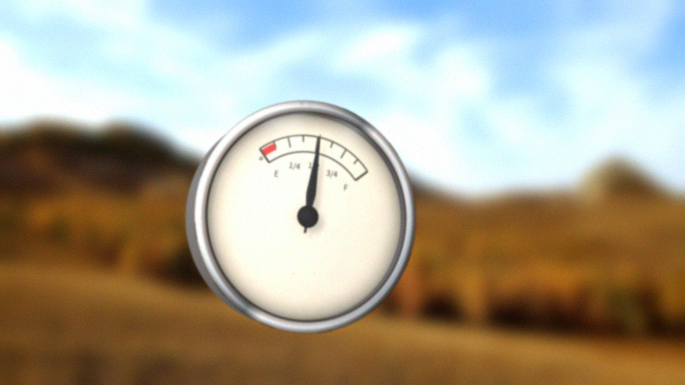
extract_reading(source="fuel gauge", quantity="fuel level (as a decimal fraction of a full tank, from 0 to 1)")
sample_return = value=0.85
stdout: value=0.5
